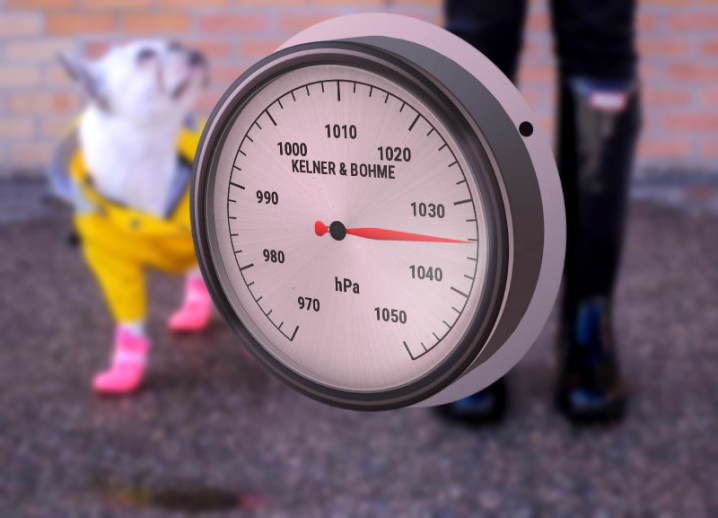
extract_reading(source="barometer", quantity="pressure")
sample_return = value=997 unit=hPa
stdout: value=1034 unit=hPa
